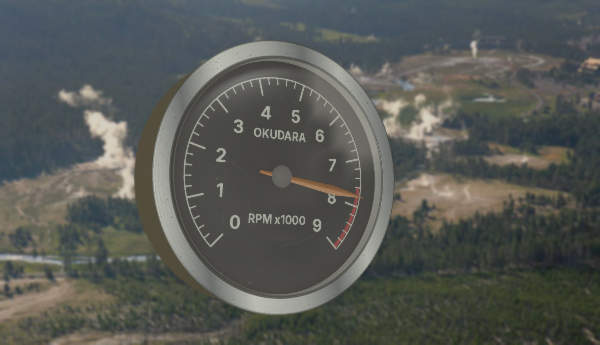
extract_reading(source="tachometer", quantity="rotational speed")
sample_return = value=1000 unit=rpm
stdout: value=7800 unit=rpm
